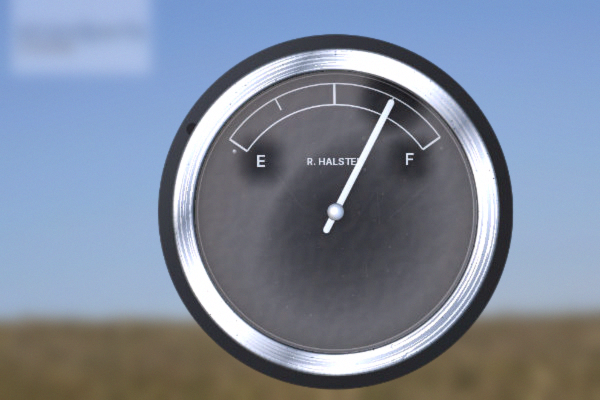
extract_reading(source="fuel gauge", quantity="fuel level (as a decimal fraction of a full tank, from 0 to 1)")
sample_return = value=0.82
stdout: value=0.75
